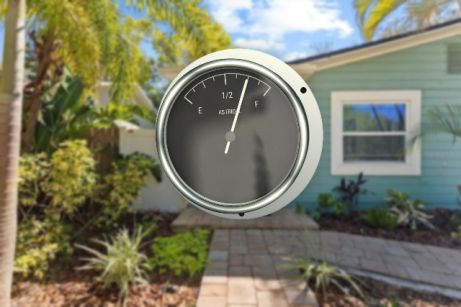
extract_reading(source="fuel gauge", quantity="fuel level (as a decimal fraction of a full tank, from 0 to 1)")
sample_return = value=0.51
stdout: value=0.75
